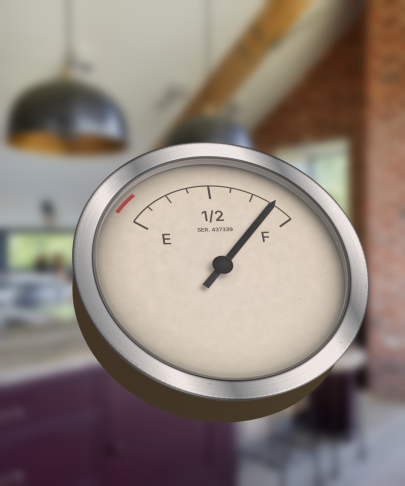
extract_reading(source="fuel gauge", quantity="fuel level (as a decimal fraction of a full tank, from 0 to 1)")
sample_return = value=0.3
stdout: value=0.875
